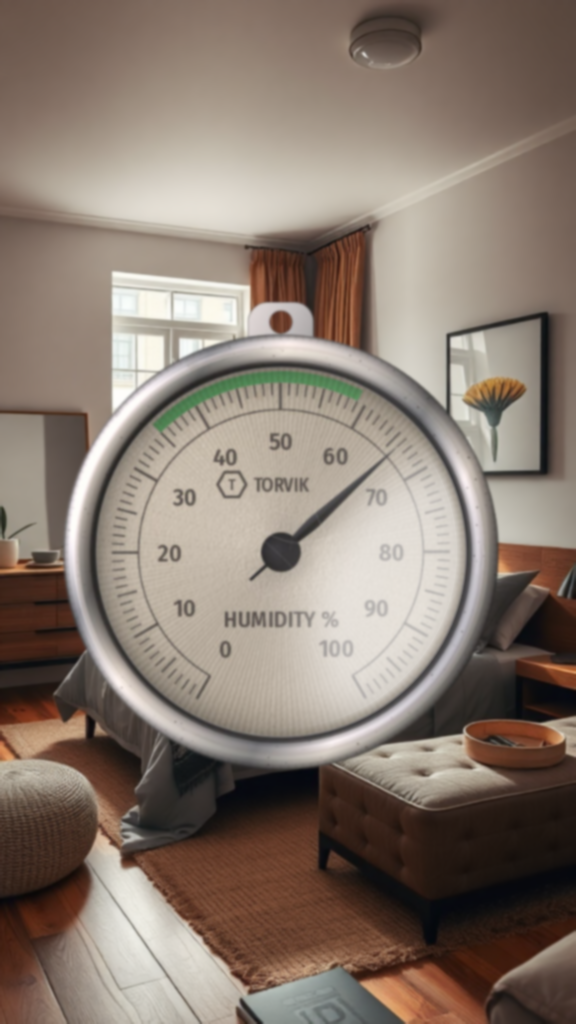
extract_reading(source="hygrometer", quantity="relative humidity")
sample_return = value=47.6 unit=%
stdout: value=66 unit=%
